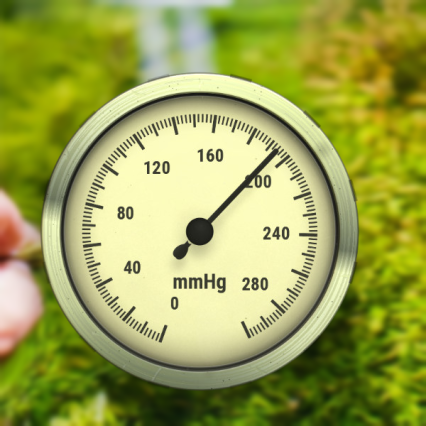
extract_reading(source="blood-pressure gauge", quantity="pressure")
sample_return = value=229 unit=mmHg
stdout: value=194 unit=mmHg
